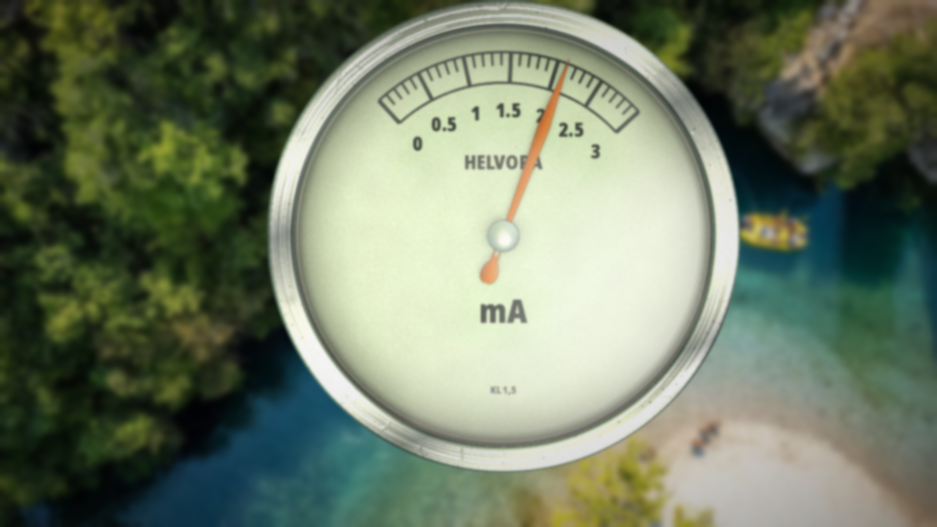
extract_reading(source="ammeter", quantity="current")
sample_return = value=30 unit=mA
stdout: value=2.1 unit=mA
